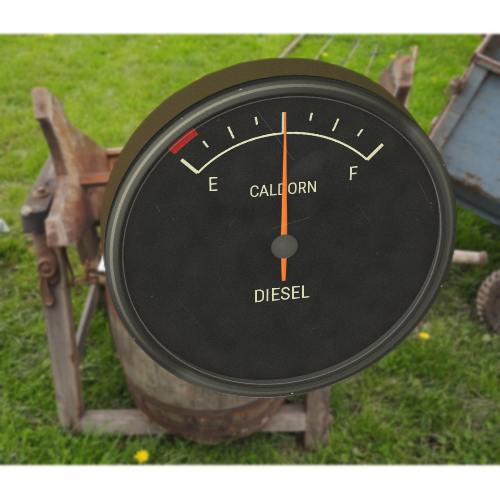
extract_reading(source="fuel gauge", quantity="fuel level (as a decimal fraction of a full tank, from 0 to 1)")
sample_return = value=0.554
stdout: value=0.5
